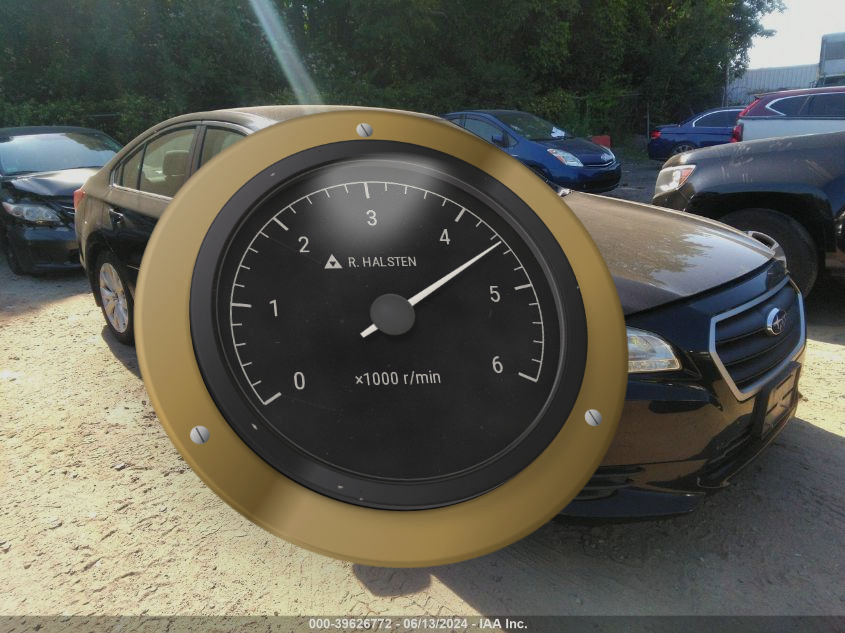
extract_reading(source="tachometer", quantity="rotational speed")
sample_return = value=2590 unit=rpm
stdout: value=4500 unit=rpm
